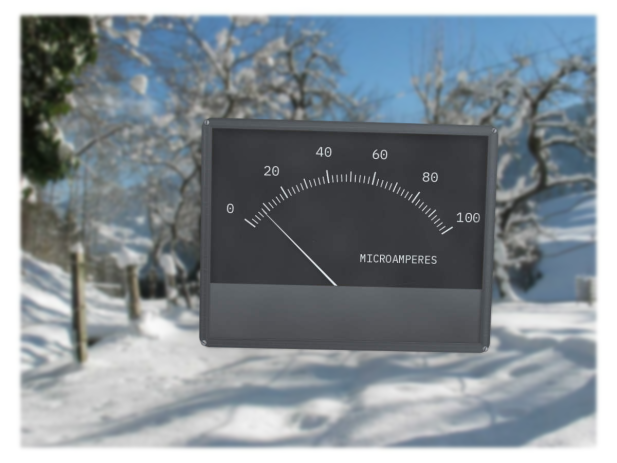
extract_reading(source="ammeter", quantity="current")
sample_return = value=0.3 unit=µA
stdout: value=8 unit=µA
